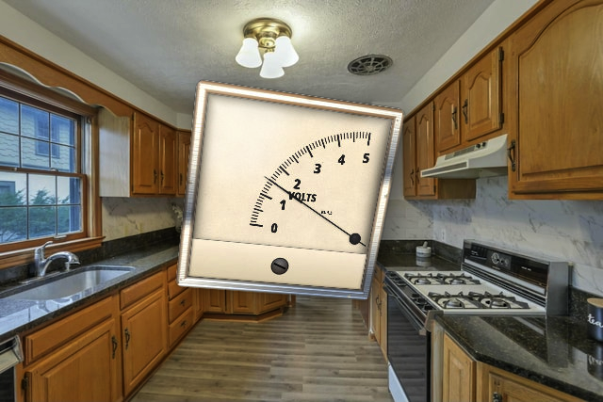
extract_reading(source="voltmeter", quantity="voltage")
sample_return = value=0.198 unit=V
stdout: value=1.5 unit=V
